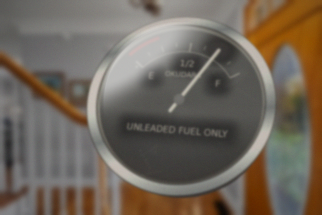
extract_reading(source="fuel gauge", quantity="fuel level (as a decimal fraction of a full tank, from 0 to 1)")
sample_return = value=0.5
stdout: value=0.75
